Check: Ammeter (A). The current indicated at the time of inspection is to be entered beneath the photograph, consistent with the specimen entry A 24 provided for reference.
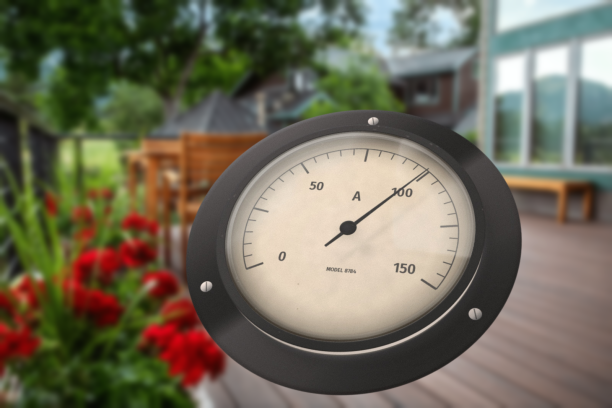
A 100
